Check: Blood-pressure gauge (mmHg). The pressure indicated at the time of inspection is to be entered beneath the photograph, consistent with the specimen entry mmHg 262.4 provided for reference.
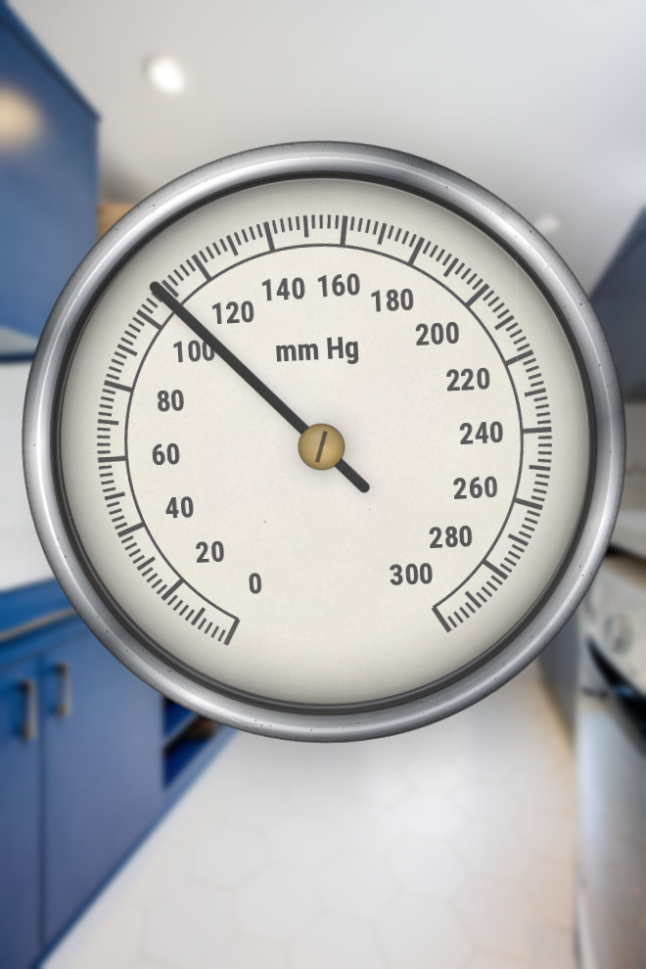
mmHg 108
